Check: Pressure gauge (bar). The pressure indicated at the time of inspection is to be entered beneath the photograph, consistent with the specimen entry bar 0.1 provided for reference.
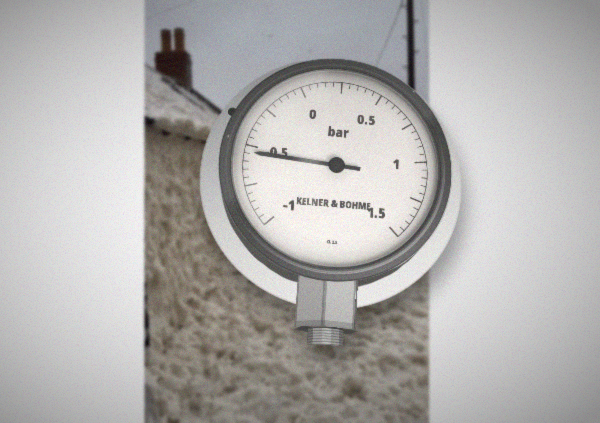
bar -0.55
